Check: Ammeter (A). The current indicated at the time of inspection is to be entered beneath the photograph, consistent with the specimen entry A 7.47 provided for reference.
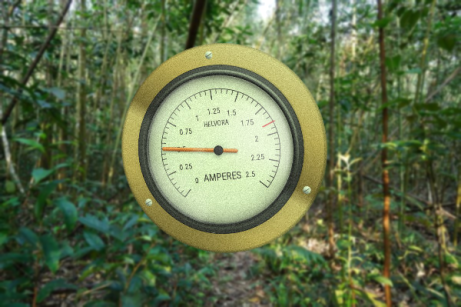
A 0.5
